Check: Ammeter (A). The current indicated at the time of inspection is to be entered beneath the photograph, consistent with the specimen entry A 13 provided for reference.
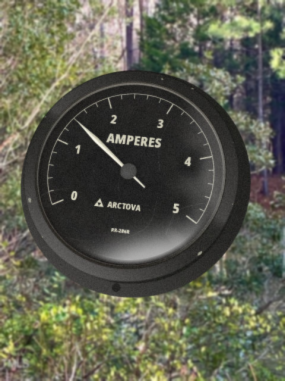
A 1.4
